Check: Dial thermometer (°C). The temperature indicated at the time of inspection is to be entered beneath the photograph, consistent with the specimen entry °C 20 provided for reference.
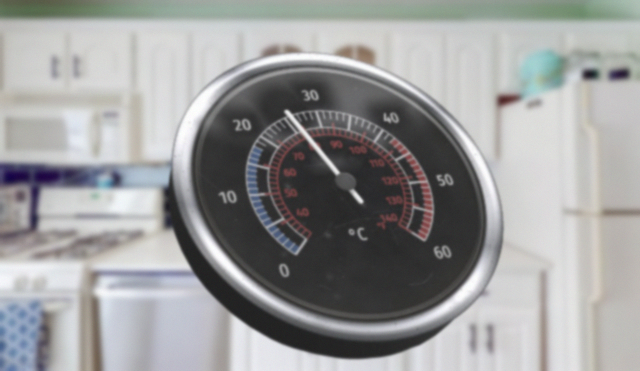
°C 25
